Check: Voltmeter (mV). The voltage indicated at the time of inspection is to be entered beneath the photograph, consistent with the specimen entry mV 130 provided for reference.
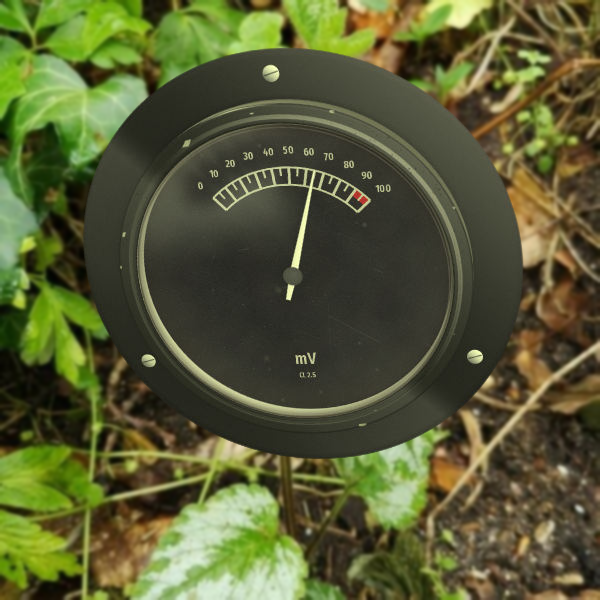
mV 65
